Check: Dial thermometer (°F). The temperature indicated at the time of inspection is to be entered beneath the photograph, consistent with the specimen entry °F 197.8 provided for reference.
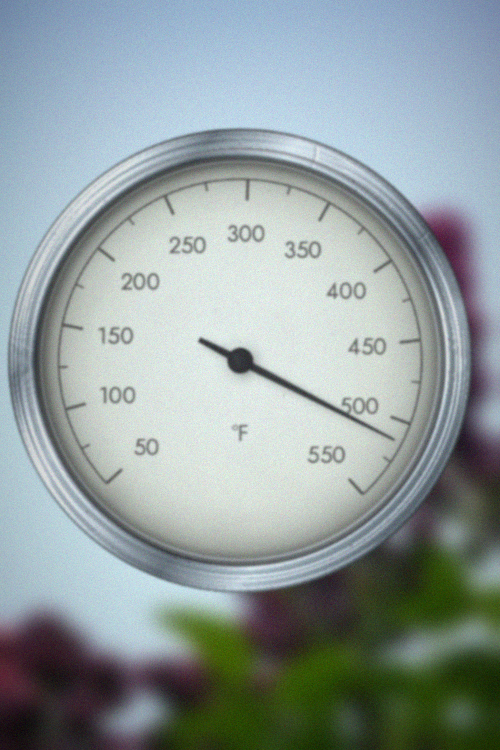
°F 512.5
